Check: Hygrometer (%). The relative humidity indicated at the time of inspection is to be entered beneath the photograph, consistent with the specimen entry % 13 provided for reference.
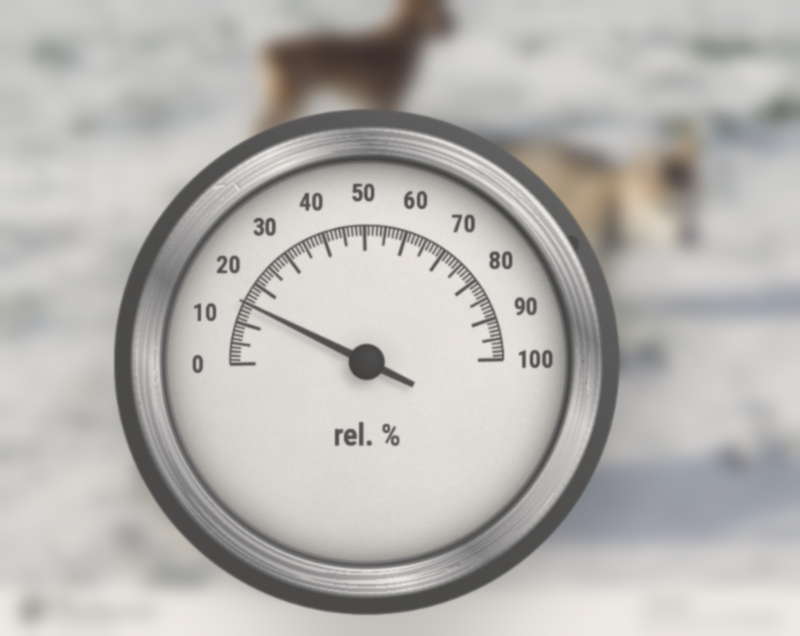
% 15
